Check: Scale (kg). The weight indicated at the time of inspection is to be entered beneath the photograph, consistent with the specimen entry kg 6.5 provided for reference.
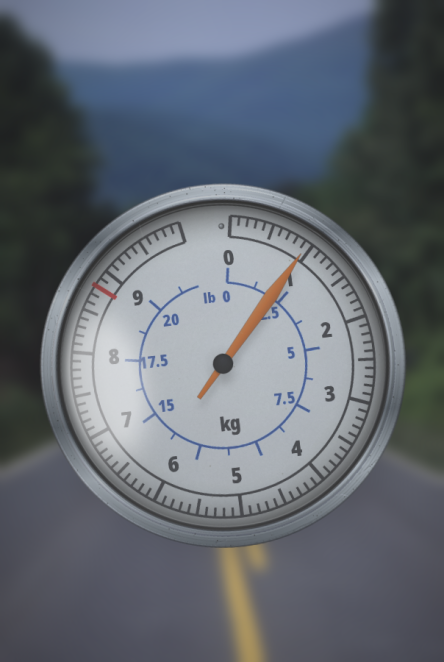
kg 0.95
